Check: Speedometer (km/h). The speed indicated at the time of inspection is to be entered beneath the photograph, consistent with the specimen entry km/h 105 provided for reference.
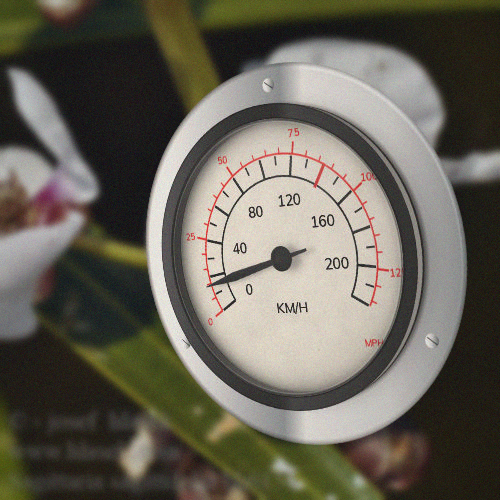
km/h 15
